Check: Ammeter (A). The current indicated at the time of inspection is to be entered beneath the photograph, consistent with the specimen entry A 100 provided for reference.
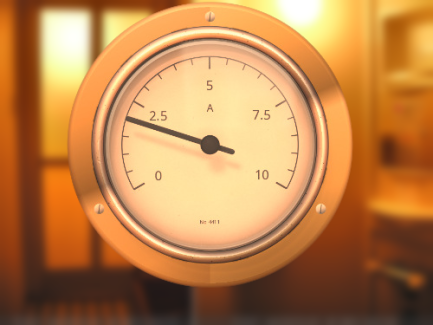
A 2
